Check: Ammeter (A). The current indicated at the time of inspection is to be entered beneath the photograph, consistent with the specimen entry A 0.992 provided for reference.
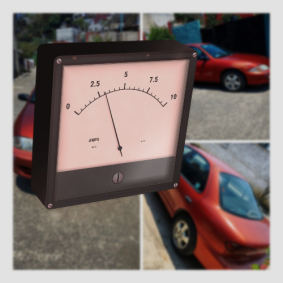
A 3
